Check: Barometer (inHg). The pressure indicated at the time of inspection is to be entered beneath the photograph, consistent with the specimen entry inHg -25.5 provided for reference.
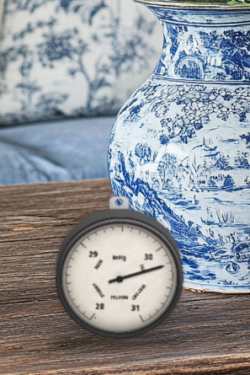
inHg 30.2
